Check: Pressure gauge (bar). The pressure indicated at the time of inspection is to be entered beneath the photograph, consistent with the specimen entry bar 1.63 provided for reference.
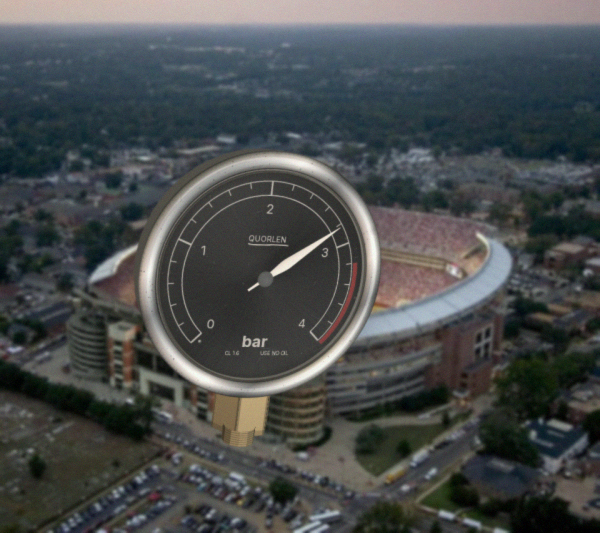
bar 2.8
